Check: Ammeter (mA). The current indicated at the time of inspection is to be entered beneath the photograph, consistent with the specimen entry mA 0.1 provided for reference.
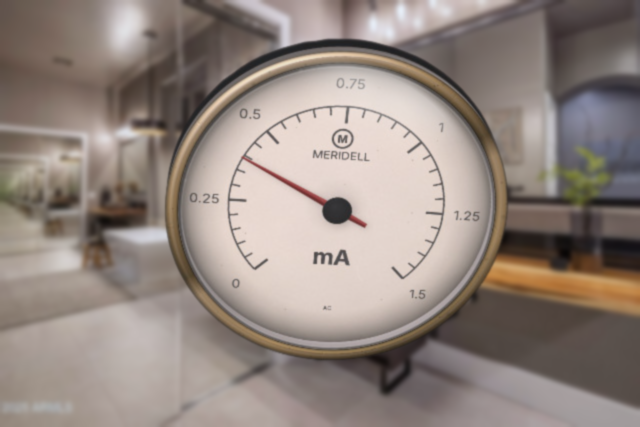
mA 0.4
